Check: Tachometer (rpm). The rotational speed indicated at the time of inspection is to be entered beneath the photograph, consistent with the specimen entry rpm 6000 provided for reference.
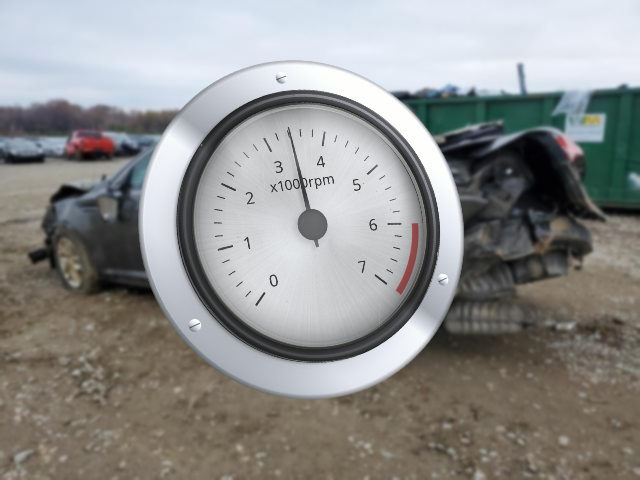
rpm 3400
